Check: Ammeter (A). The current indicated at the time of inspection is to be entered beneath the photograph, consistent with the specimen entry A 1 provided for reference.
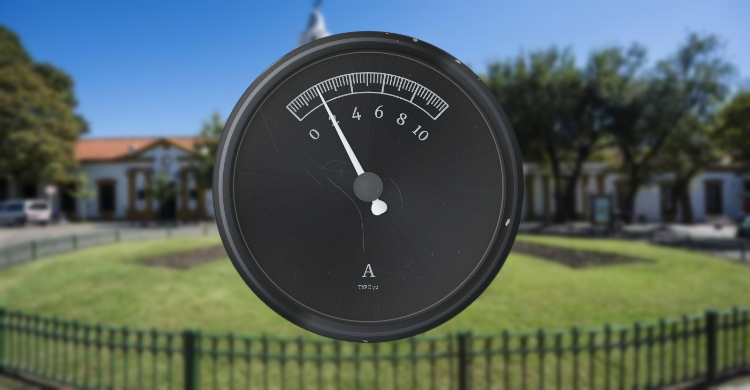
A 2
